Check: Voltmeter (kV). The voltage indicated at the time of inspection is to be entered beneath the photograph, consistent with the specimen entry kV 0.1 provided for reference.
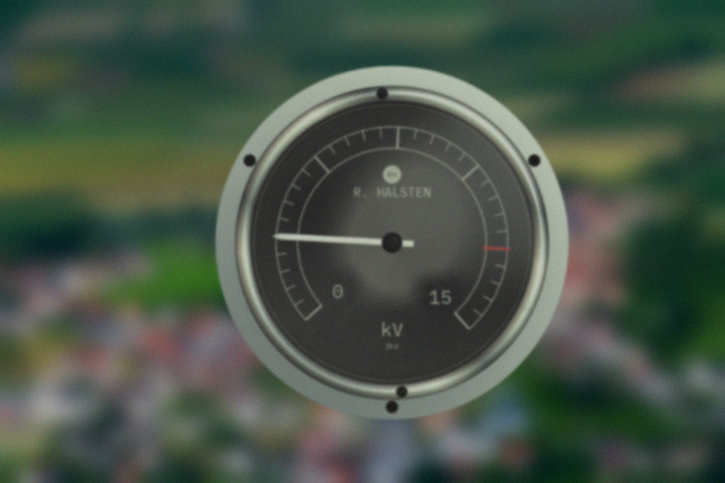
kV 2.5
